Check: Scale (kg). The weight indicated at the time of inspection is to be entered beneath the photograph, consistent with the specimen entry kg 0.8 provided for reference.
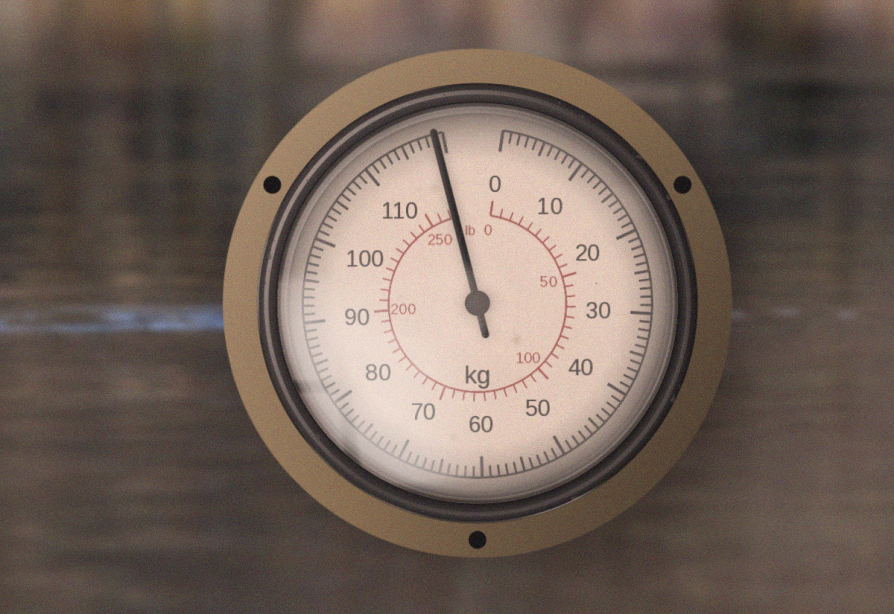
kg 119
